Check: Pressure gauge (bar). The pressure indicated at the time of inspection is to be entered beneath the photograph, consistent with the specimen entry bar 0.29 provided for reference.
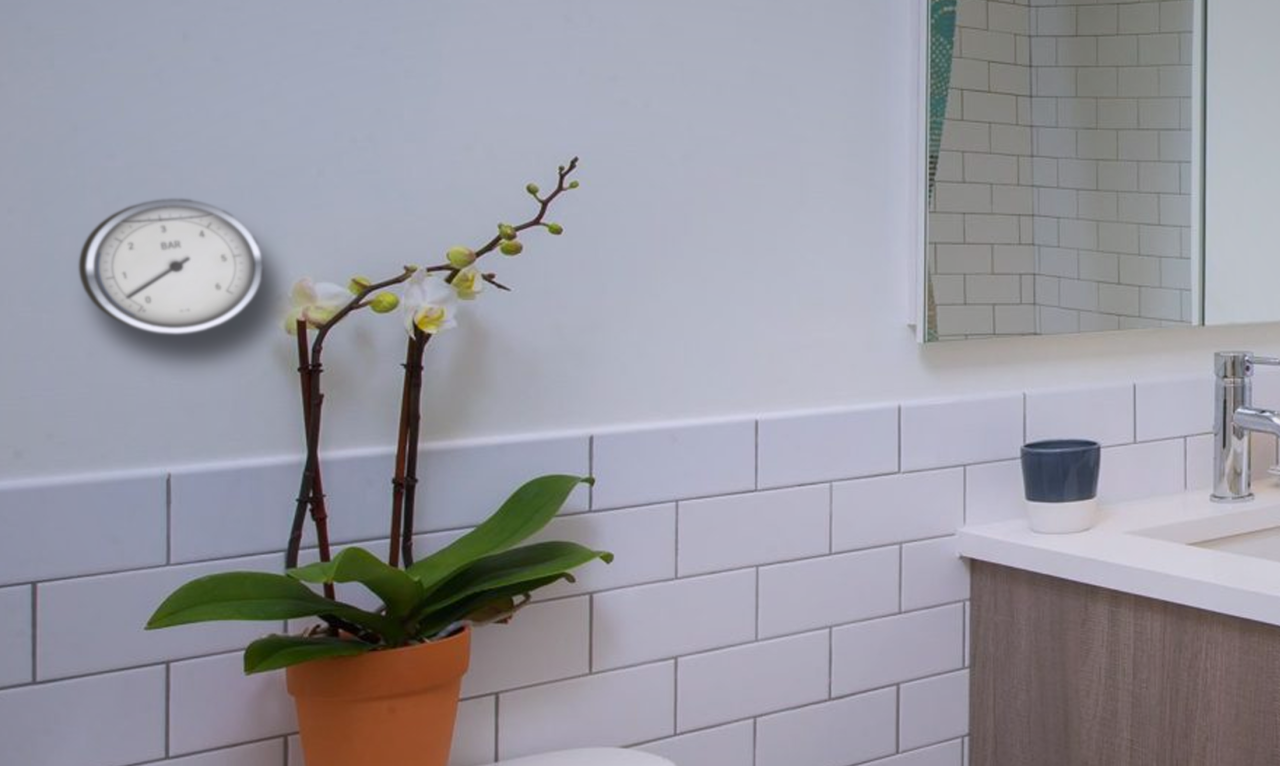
bar 0.4
